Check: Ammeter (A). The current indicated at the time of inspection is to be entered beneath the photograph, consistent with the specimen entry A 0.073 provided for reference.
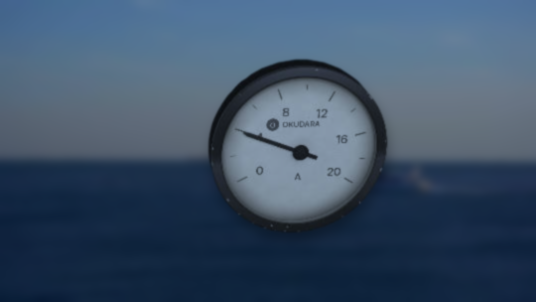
A 4
